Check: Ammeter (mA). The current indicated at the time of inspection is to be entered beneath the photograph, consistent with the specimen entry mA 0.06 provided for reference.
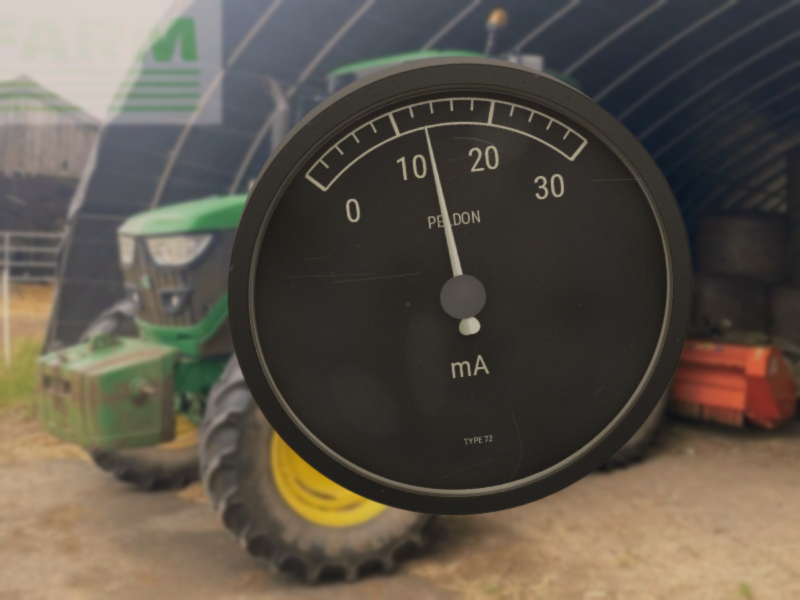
mA 13
